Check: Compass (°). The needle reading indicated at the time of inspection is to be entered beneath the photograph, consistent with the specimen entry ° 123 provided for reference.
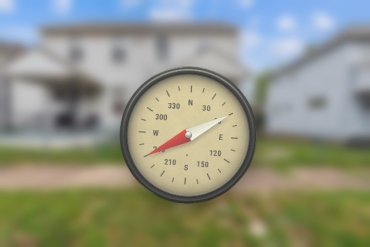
° 240
